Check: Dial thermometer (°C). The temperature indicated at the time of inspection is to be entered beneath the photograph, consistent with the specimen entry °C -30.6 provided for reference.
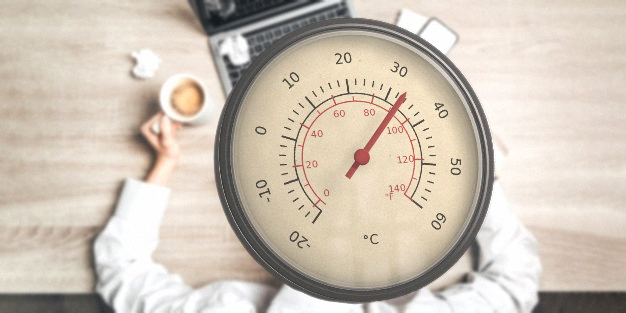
°C 33
